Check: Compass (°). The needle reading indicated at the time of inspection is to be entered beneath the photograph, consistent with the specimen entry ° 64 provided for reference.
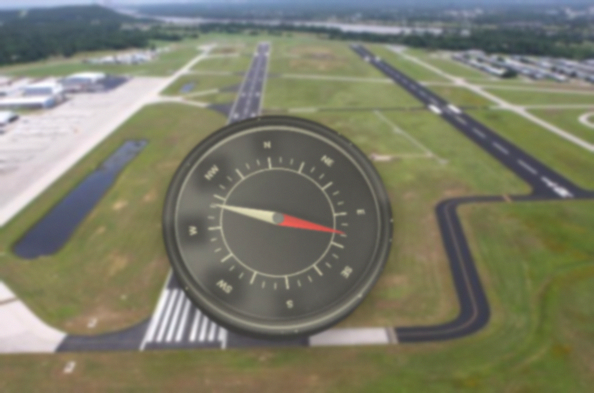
° 110
